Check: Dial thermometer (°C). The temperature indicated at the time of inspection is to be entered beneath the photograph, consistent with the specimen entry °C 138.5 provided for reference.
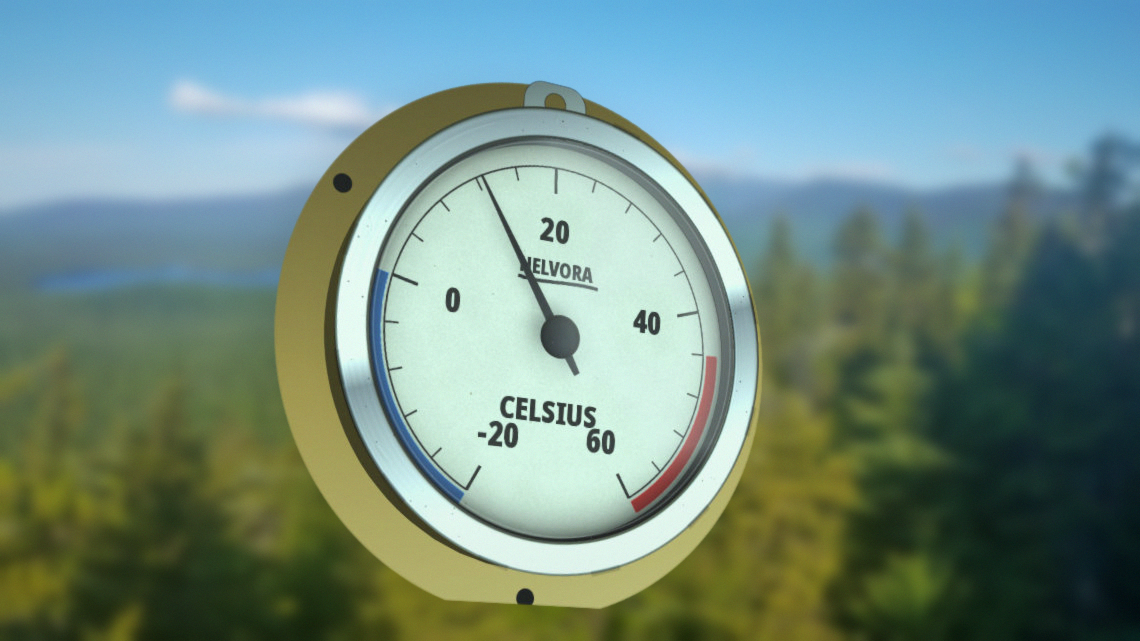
°C 12
